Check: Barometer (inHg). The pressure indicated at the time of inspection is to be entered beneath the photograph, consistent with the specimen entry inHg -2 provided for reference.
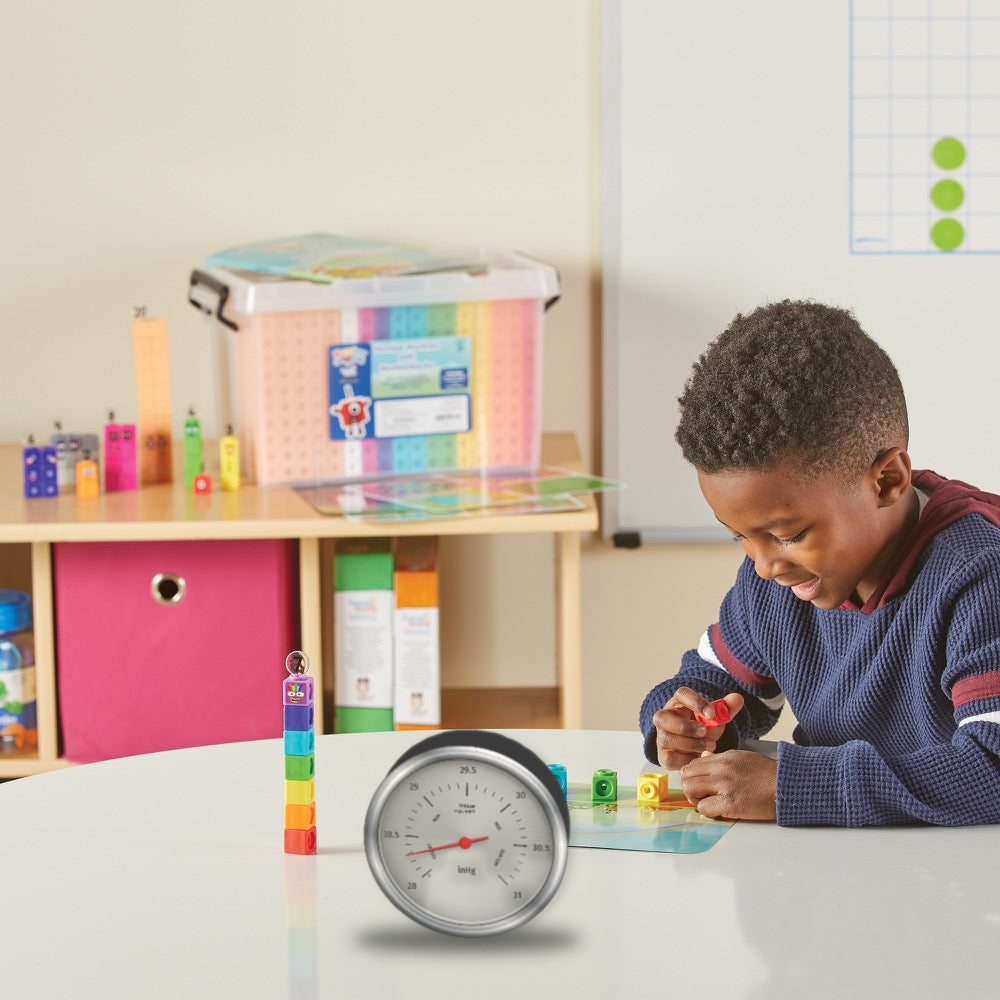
inHg 28.3
